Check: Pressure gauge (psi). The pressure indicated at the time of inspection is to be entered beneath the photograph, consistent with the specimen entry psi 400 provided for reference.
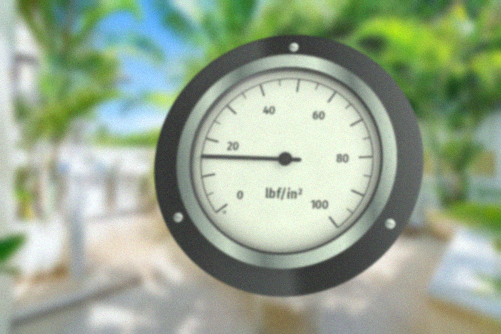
psi 15
